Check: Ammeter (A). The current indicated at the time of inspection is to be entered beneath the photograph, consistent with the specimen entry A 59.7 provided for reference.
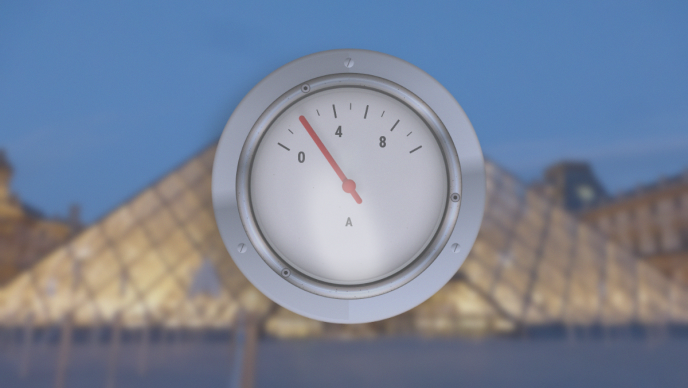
A 2
